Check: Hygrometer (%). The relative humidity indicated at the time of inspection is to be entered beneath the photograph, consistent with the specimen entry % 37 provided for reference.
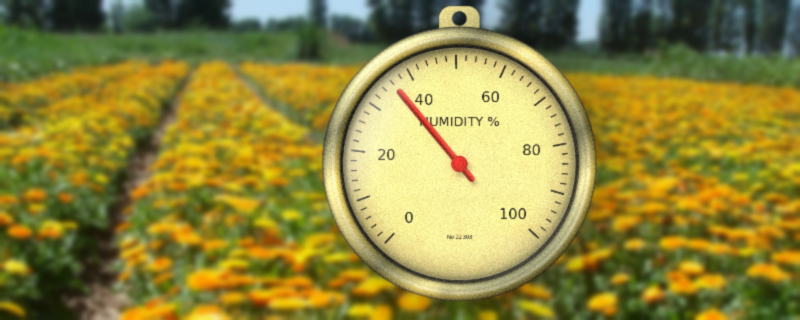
% 36
